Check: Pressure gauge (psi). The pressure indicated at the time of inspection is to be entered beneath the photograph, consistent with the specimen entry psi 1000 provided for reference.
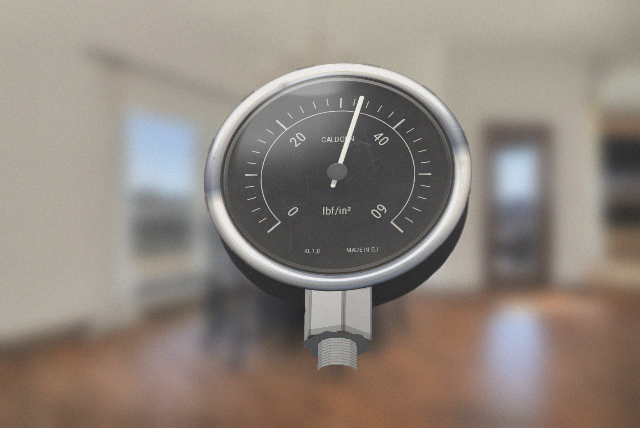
psi 33
